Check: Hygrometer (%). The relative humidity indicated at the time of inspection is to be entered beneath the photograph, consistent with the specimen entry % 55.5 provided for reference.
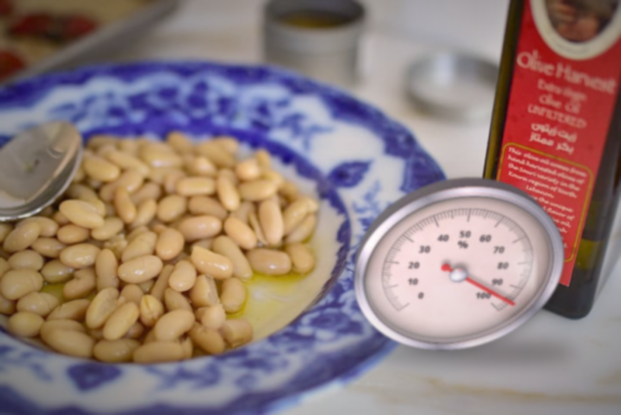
% 95
